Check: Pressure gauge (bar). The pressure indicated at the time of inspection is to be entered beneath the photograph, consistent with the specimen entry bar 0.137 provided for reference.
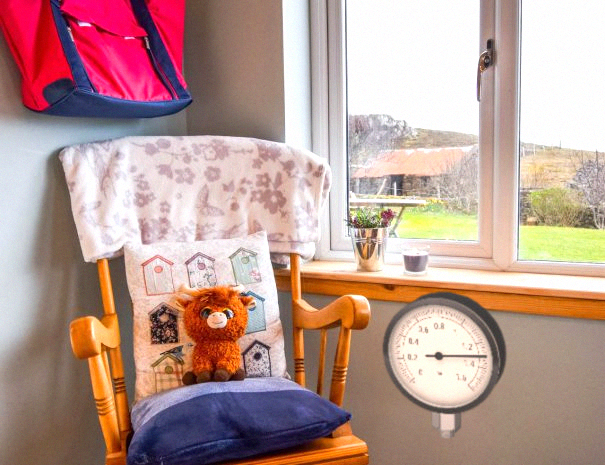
bar 1.3
